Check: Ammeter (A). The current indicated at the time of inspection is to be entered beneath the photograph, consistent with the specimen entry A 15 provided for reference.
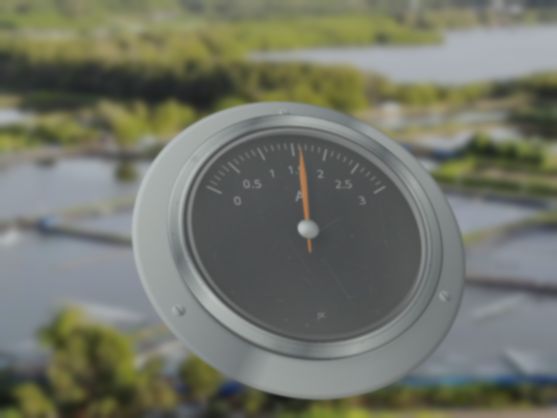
A 1.6
